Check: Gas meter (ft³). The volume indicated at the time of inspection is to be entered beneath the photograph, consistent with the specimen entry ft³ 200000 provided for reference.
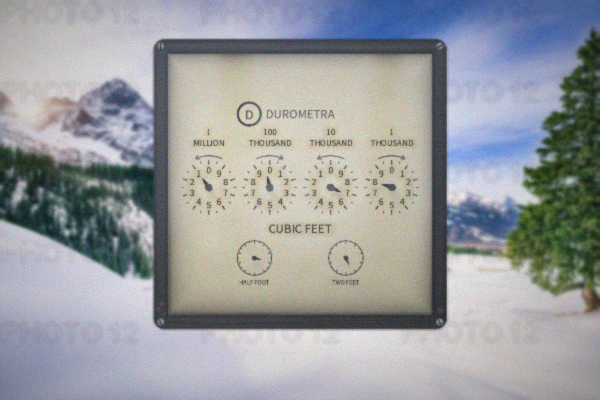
ft³ 96800
